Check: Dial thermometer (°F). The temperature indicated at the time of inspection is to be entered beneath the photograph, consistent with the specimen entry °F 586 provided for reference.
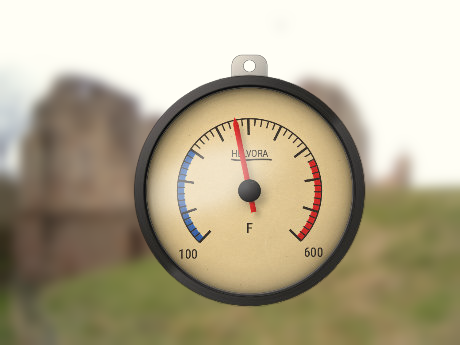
°F 330
